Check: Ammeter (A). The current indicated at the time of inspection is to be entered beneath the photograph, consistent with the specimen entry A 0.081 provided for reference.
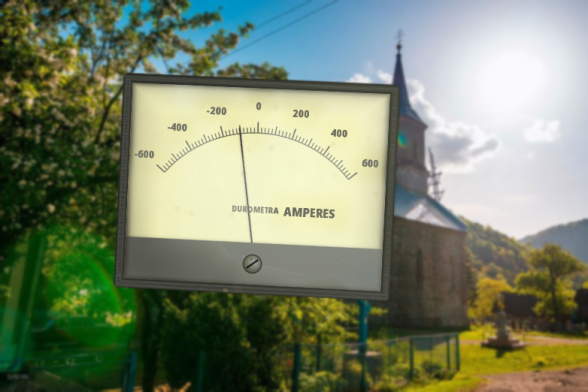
A -100
